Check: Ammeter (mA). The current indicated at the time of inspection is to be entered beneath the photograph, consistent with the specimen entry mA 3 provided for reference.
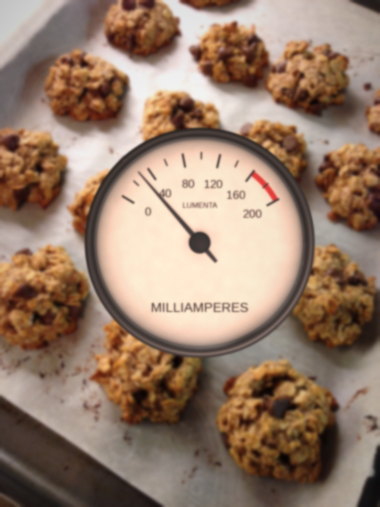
mA 30
